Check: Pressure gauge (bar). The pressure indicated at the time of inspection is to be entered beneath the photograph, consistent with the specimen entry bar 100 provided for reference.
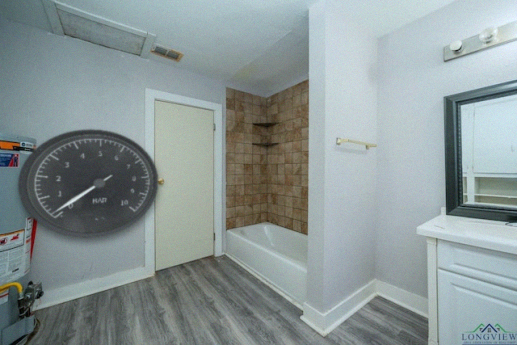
bar 0.2
